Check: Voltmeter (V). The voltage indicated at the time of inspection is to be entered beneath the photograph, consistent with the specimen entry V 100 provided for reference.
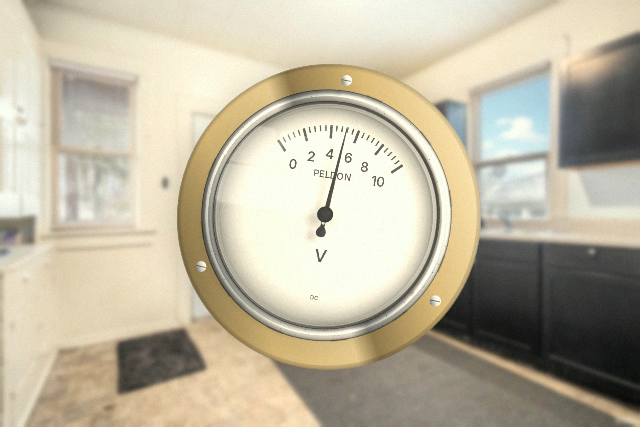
V 5.2
